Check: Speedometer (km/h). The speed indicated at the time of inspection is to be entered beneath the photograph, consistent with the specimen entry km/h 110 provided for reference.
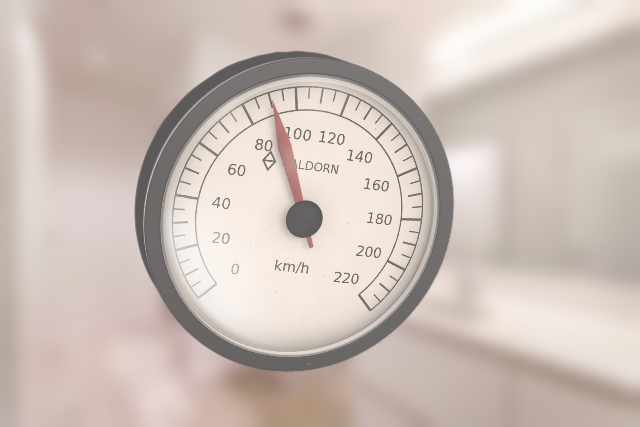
km/h 90
